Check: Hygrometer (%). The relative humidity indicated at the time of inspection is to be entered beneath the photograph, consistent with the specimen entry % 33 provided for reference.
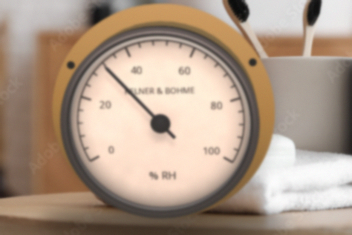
% 32
